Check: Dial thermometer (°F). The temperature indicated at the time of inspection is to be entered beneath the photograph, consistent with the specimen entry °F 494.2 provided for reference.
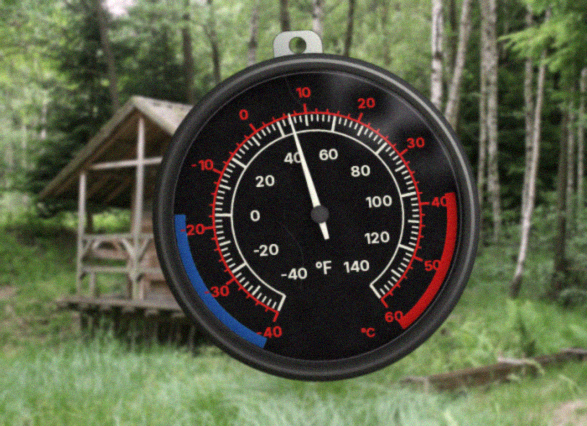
°F 44
